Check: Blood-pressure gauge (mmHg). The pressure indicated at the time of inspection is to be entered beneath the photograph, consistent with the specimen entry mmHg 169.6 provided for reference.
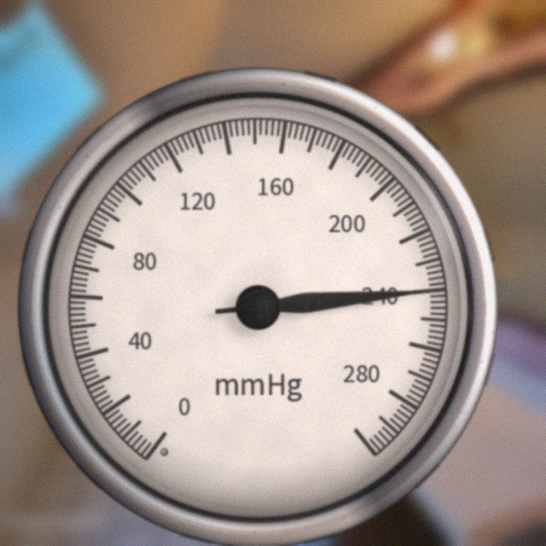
mmHg 240
